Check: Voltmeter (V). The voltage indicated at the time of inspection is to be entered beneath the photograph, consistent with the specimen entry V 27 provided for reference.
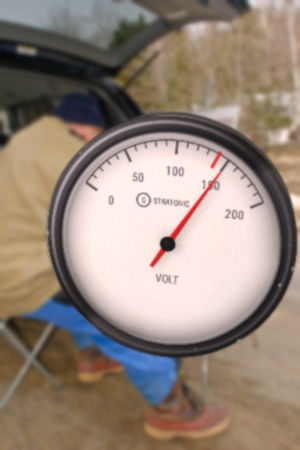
V 150
